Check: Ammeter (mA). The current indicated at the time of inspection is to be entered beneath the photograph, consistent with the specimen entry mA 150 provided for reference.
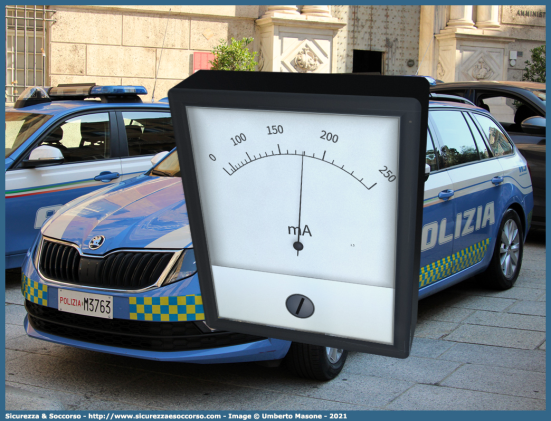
mA 180
